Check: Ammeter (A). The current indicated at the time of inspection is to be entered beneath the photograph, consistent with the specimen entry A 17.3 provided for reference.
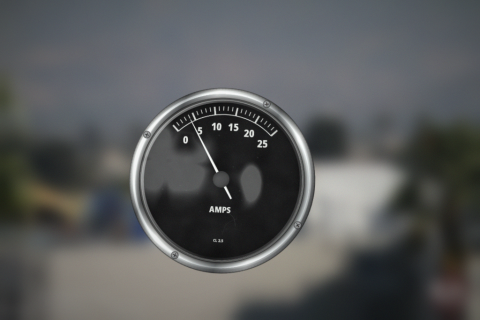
A 4
